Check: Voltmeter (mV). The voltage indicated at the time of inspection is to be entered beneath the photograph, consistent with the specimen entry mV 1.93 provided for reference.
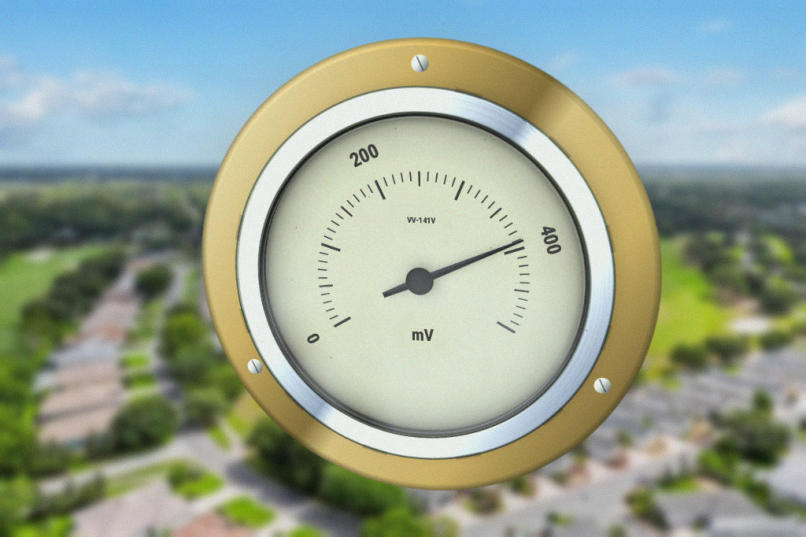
mV 390
